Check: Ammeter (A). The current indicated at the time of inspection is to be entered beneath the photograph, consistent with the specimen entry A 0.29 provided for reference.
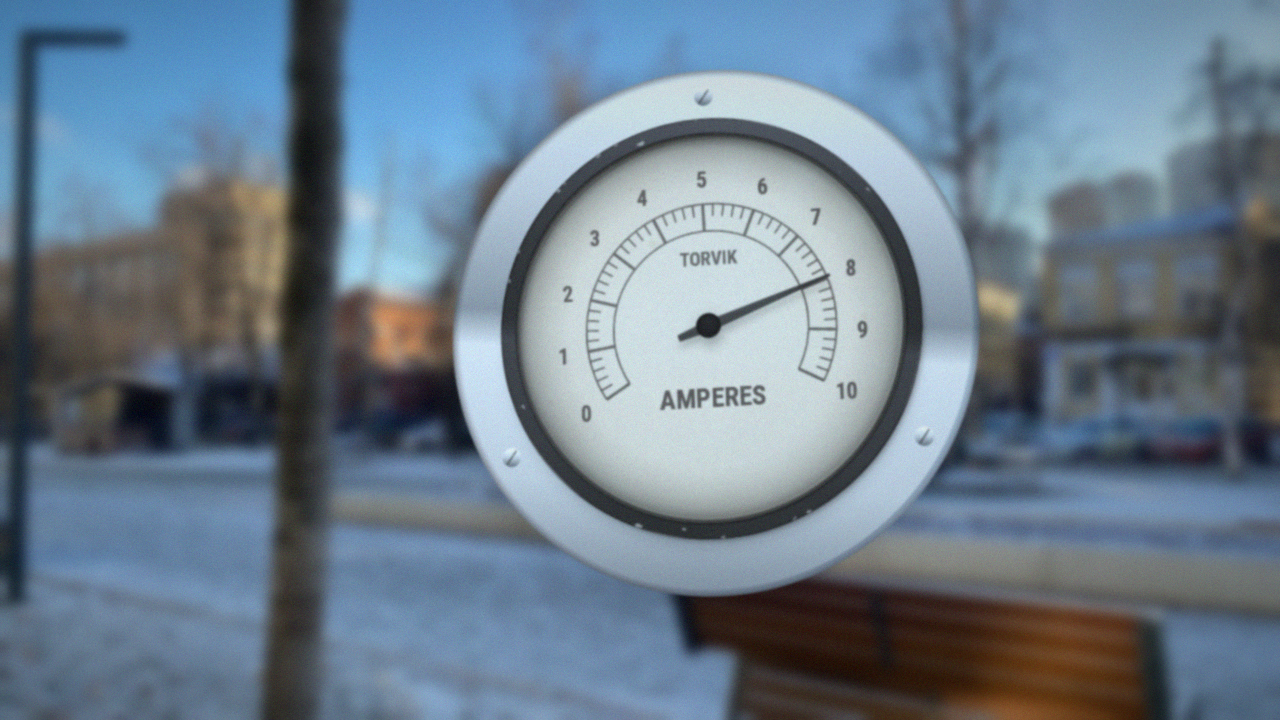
A 8
